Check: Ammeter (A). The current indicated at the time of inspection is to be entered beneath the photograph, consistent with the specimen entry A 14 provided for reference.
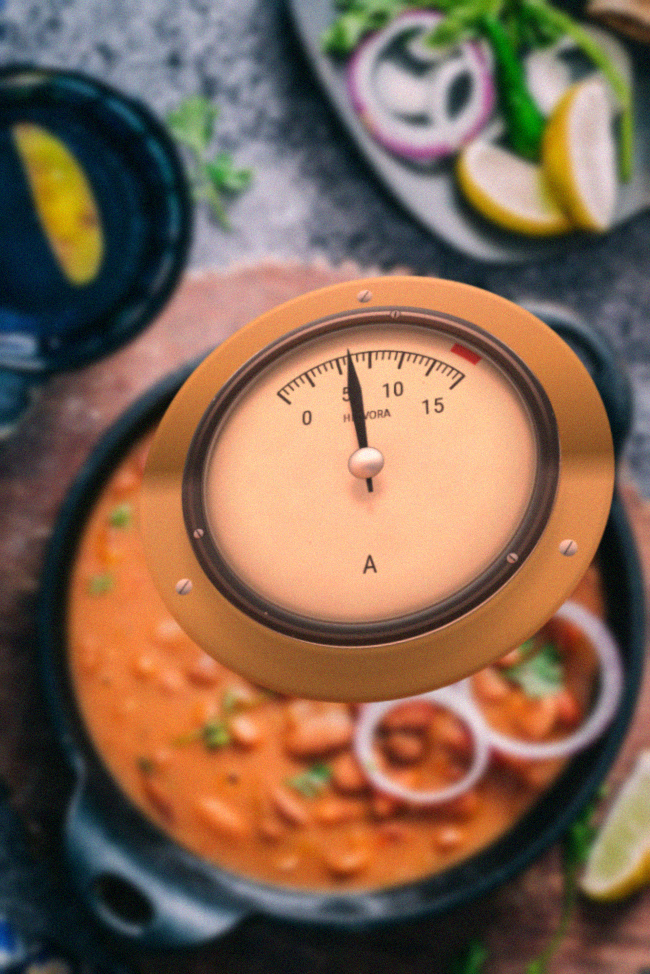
A 6
